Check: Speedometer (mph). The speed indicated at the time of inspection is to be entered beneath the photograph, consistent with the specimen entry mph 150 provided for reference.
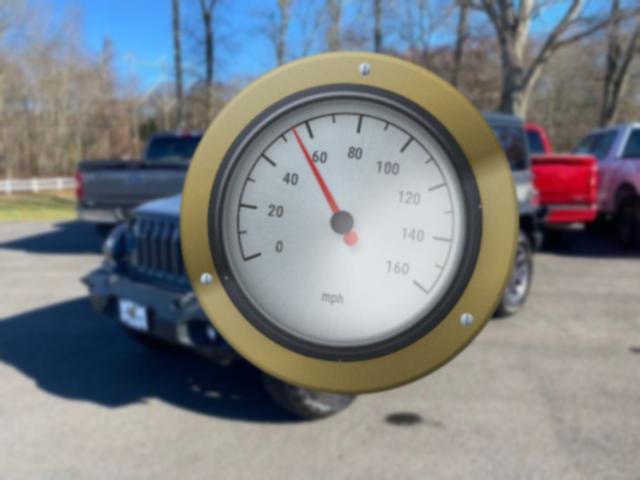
mph 55
